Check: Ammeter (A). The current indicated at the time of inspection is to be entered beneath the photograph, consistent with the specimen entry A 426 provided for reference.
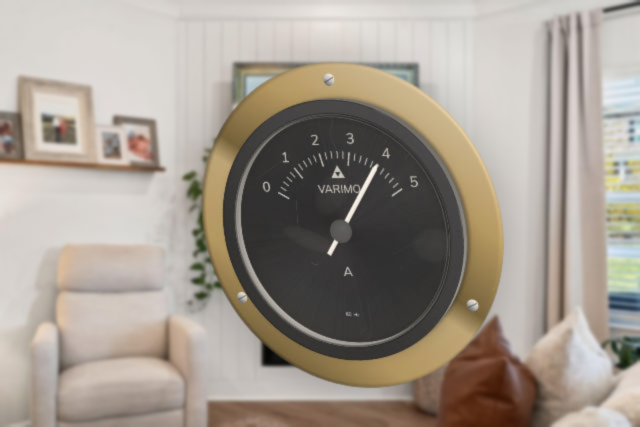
A 4
